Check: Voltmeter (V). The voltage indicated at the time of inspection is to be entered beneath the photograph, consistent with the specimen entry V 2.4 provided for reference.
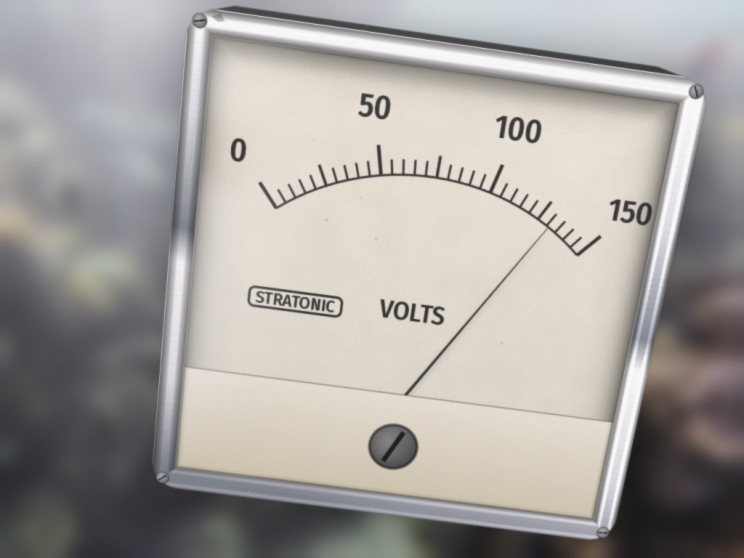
V 130
